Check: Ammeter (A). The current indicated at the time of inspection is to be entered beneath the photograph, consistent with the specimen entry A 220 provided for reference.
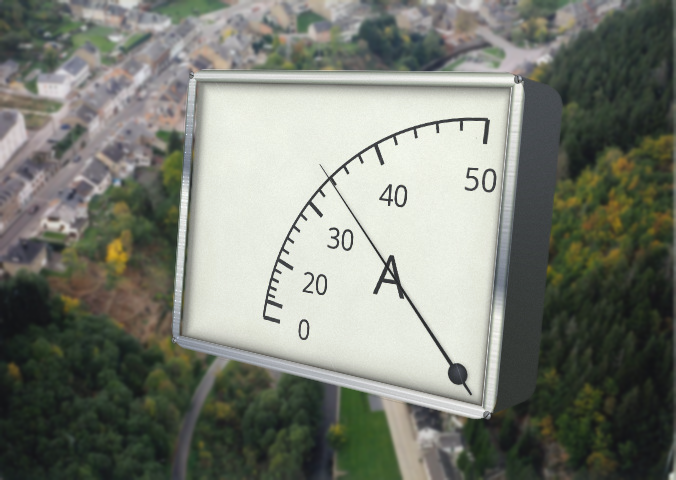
A 34
